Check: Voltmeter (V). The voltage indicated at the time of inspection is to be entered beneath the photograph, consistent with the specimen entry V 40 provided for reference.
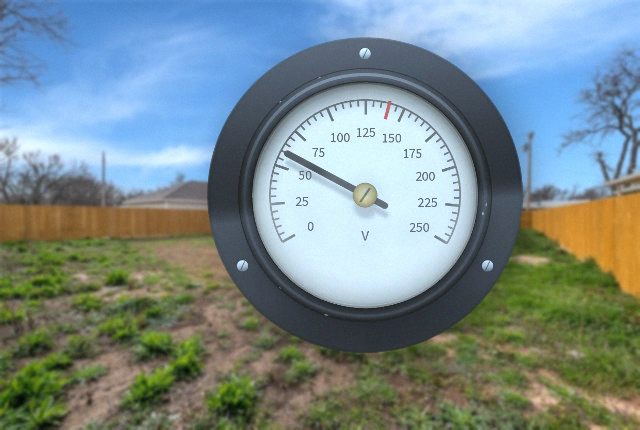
V 60
